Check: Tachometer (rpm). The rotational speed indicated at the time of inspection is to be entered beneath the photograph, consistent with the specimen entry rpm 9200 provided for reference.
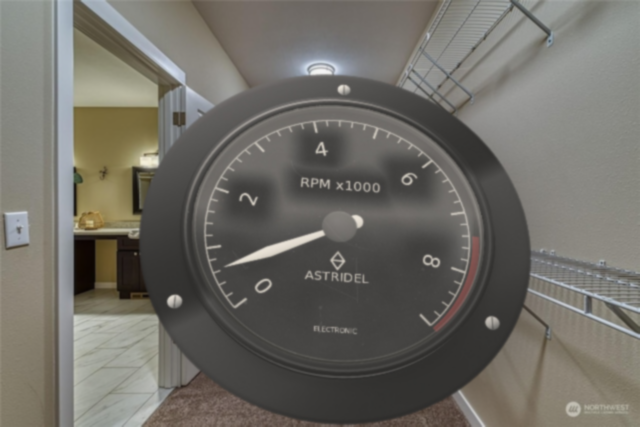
rpm 600
